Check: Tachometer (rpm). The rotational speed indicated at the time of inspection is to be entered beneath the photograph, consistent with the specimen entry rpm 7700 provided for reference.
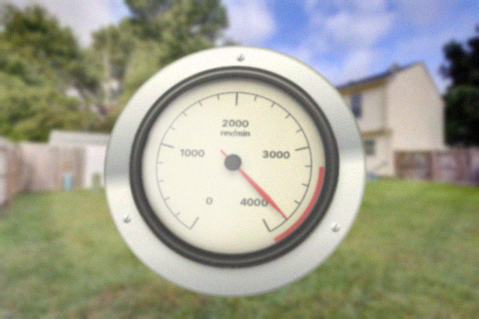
rpm 3800
